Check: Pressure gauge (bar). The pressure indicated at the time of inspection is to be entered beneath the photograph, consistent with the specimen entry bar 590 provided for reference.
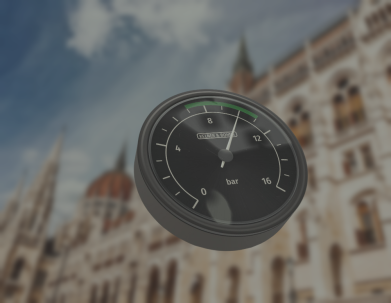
bar 10
